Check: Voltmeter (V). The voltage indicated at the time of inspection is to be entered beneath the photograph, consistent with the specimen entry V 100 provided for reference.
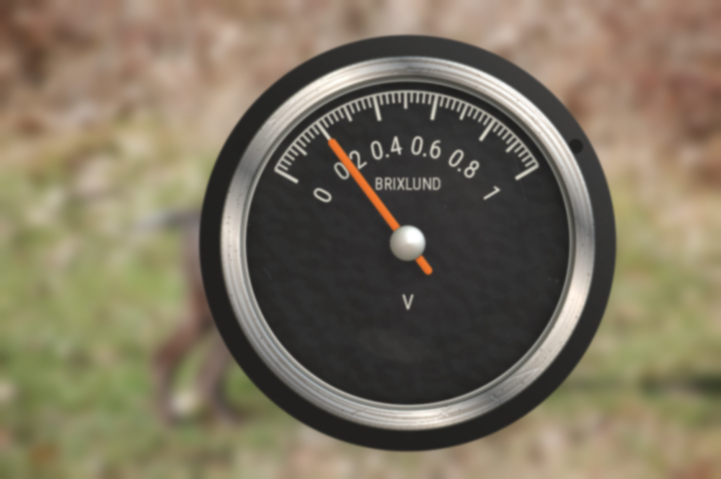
V 0.2
